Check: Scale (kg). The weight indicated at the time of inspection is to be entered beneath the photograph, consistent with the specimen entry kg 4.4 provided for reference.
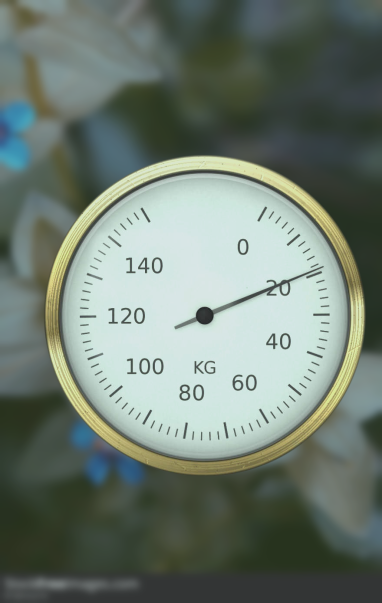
kg 19
